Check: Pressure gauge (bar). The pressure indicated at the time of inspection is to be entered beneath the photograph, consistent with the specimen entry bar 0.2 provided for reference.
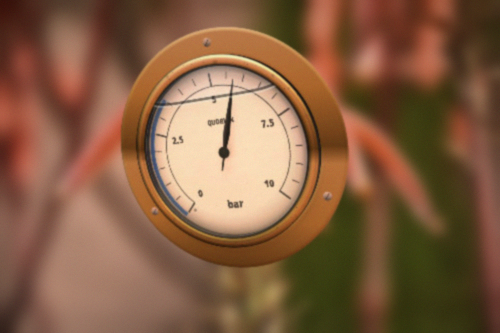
bar 5.75
